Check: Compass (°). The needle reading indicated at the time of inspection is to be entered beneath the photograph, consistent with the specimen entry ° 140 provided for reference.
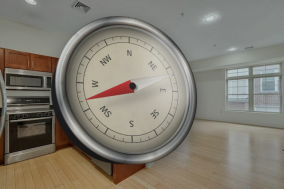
° 250
